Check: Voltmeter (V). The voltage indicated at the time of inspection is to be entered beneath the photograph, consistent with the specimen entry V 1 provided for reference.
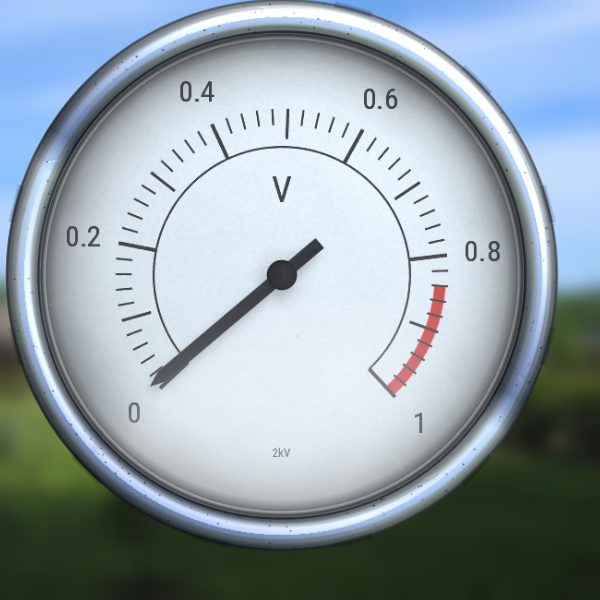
V 0.01
